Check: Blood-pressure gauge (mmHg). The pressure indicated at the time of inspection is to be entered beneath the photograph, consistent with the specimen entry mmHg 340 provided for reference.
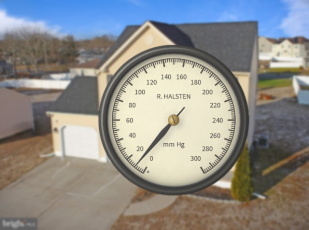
mmHg 10
